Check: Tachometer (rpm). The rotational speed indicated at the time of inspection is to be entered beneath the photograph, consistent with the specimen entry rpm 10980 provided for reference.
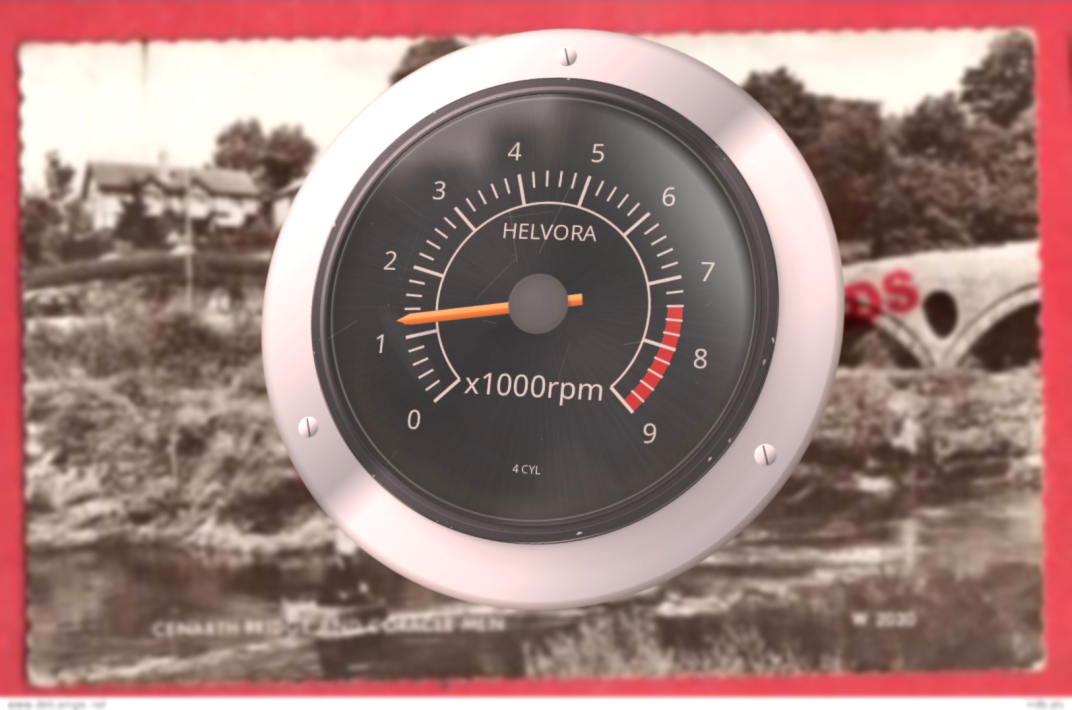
rpm 1200
